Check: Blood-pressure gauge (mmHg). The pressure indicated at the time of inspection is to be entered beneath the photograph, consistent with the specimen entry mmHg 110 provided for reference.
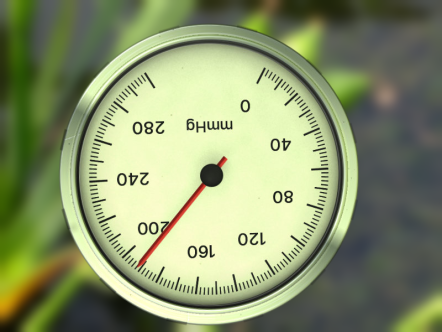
mmHg 192
